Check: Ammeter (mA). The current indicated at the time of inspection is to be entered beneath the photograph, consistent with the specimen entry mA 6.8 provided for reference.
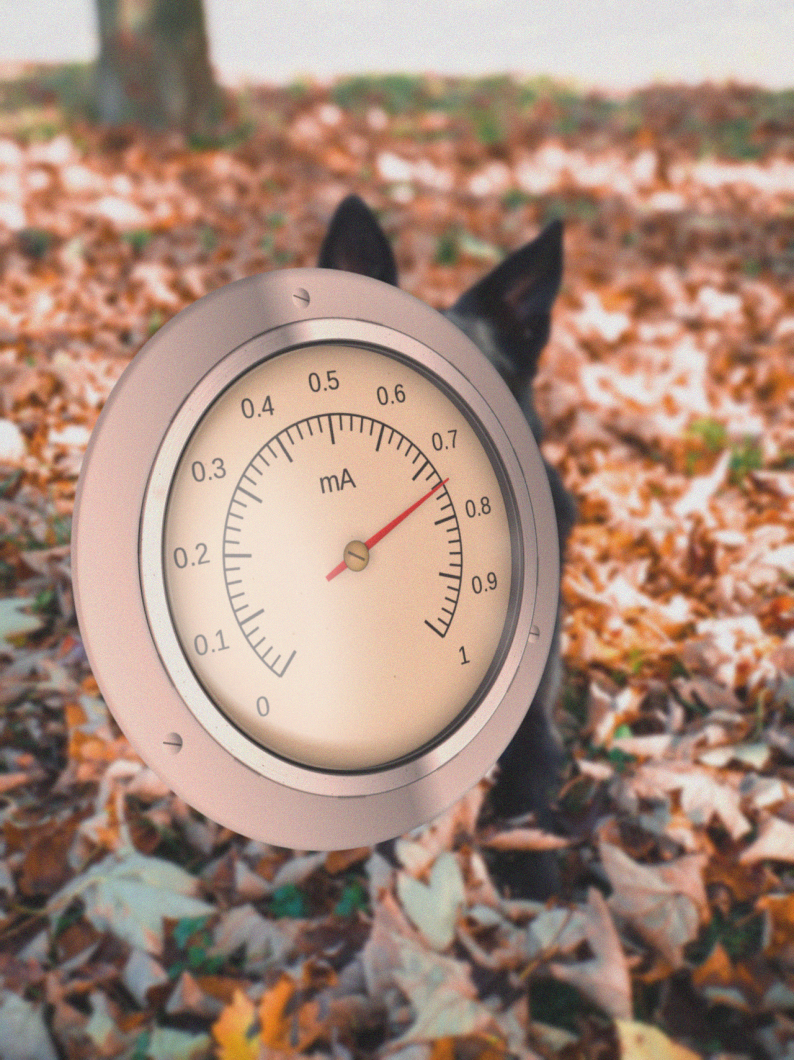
mA 0.74
